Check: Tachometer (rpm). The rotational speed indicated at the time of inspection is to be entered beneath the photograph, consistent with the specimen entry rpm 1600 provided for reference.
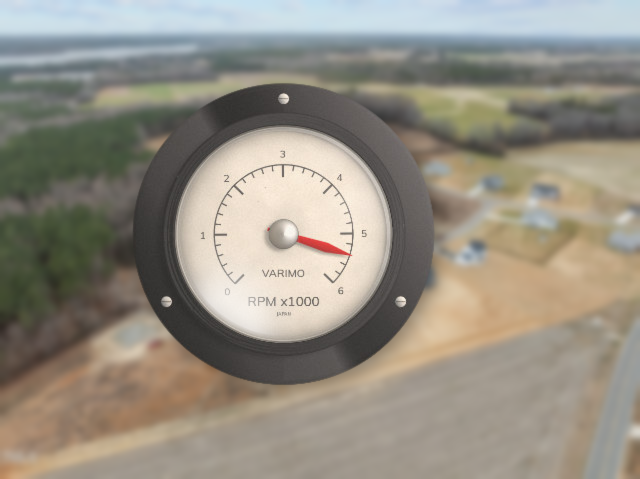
rpm 5400
